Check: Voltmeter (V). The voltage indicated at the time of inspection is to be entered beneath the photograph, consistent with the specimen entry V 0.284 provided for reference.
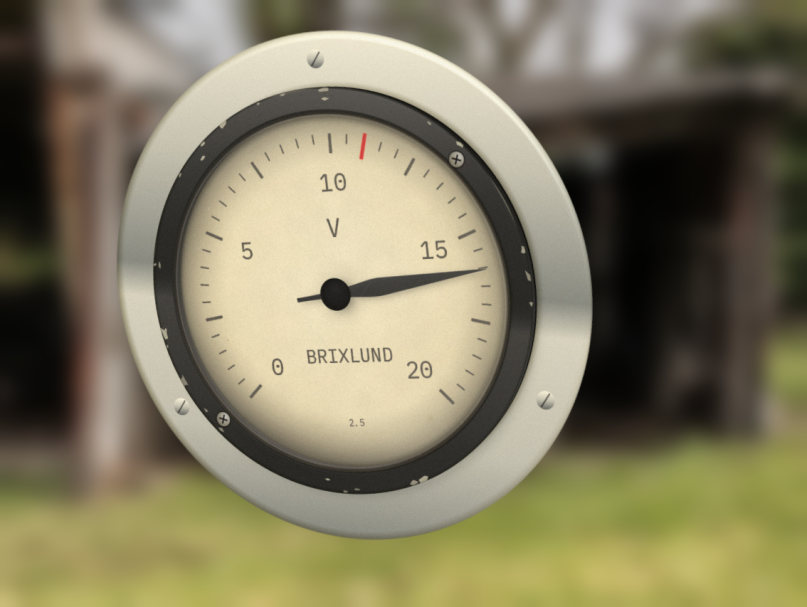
V 16
